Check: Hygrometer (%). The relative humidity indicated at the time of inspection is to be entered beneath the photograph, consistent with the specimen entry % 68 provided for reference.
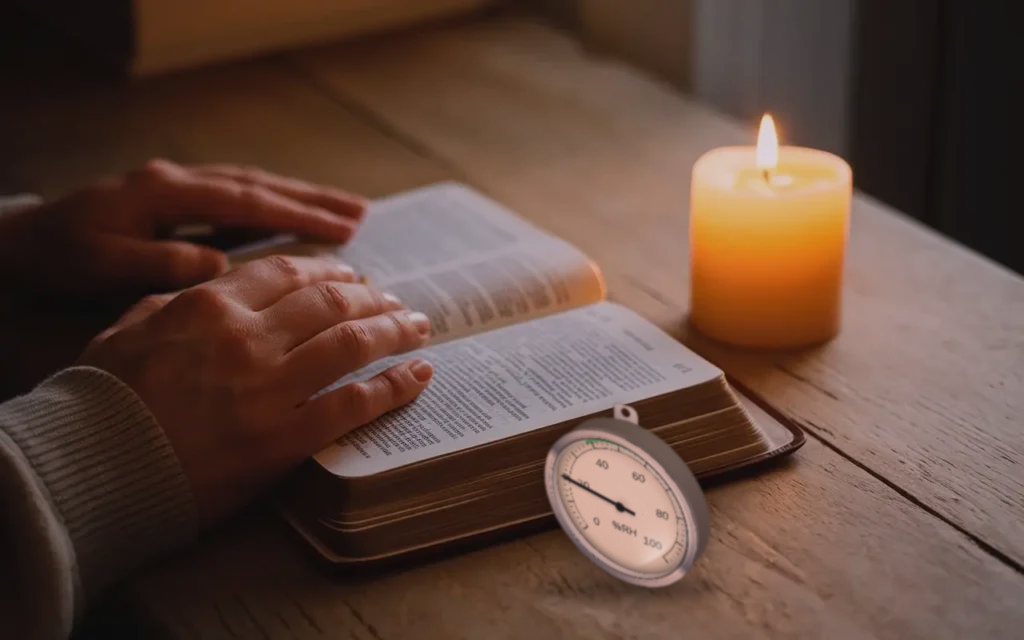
% 20
